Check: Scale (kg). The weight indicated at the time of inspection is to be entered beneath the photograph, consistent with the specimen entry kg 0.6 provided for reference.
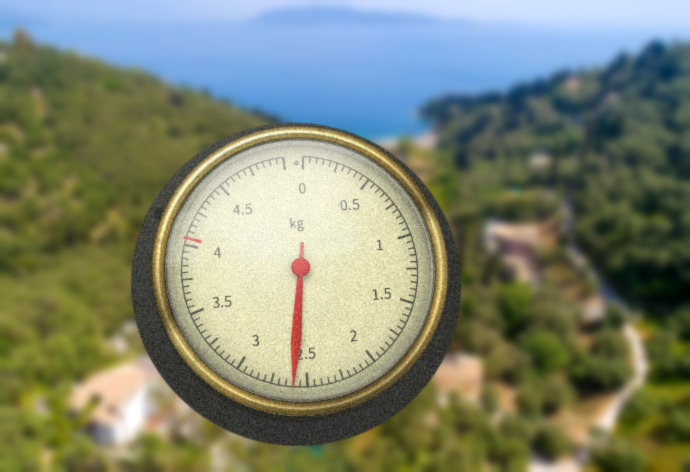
kg 2.6
